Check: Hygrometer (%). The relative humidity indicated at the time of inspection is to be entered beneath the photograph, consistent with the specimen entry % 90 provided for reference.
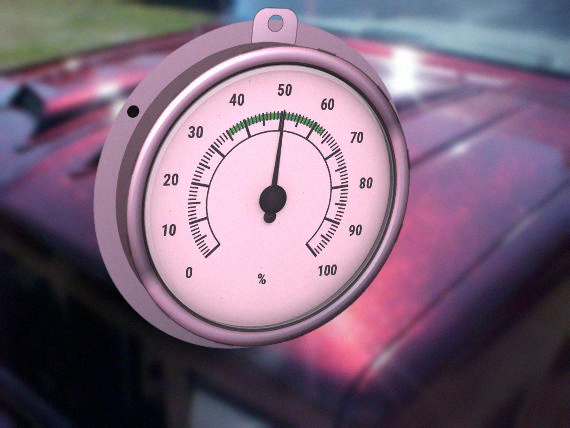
% 50
